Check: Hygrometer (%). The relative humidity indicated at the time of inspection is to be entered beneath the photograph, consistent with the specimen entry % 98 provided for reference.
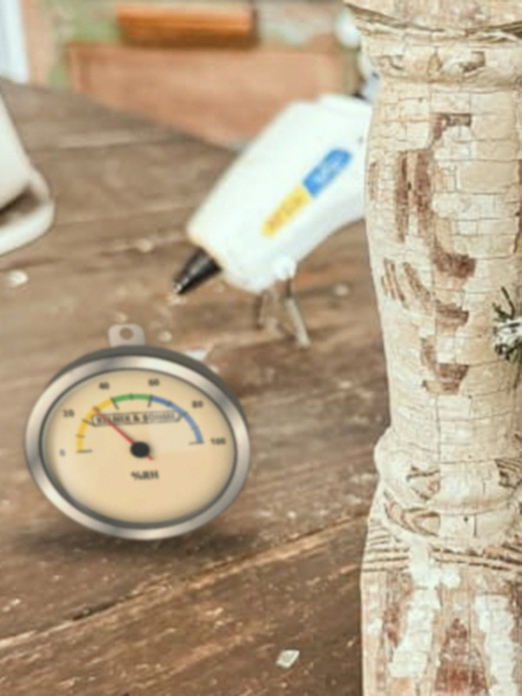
% 30
